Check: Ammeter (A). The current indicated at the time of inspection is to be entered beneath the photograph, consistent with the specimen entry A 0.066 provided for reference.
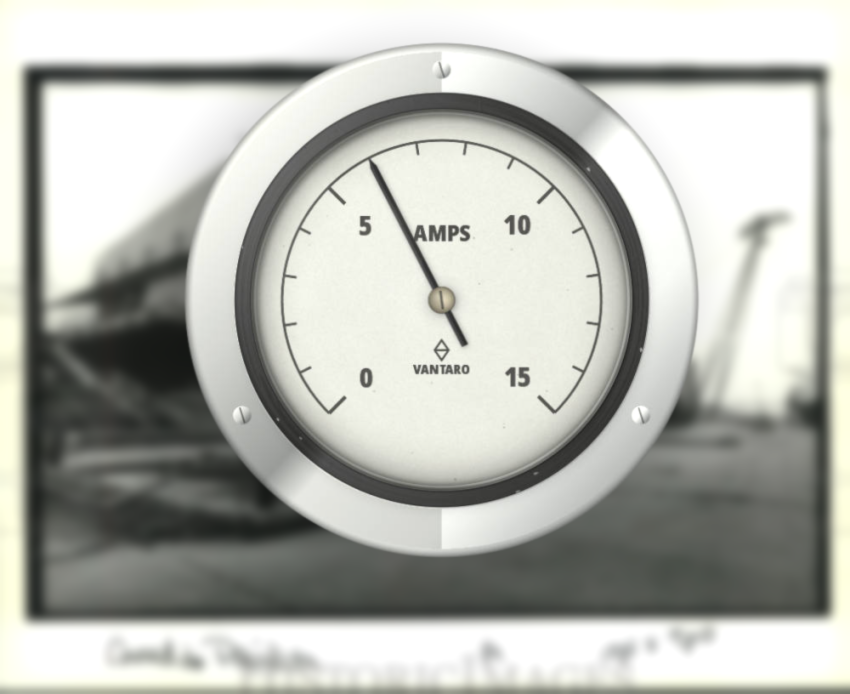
A 6
